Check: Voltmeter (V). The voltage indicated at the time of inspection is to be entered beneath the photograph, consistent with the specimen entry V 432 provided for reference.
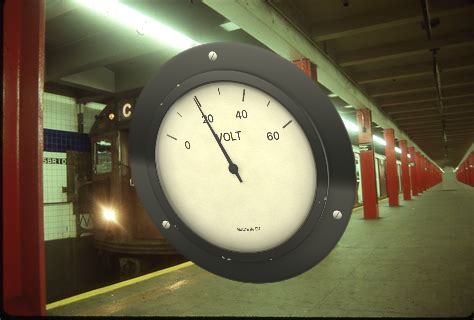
V 20
